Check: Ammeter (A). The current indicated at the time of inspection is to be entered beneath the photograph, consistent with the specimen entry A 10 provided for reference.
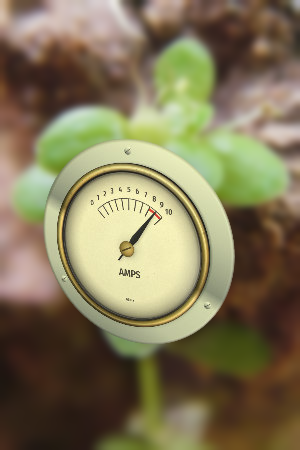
A 9
